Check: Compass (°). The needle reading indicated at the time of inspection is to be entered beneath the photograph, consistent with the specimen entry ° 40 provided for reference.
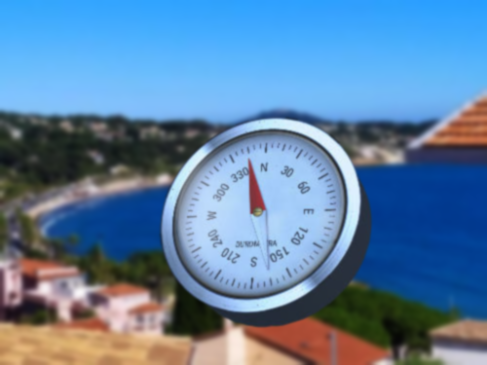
° 345
